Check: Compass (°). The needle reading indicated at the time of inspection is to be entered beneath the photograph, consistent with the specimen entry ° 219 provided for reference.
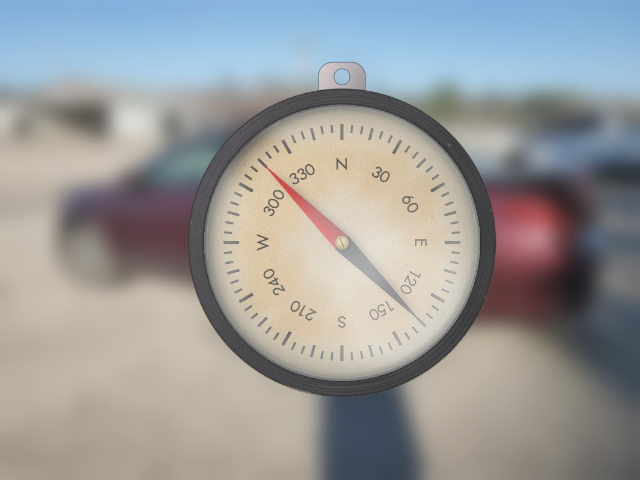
° 315
